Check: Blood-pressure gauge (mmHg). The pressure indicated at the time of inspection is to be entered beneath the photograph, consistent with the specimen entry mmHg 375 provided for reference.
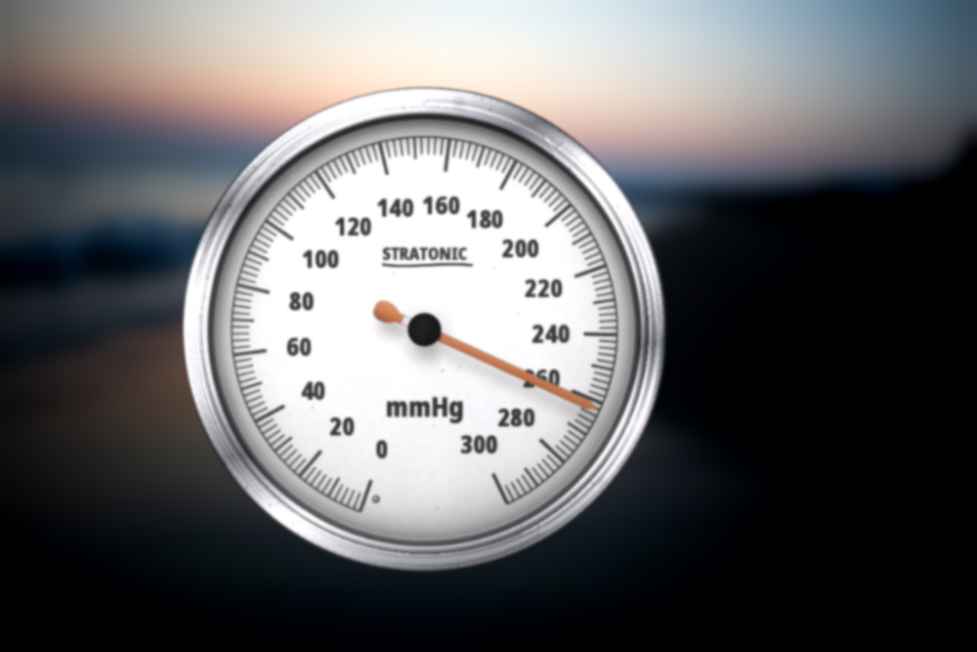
mmHg 262
